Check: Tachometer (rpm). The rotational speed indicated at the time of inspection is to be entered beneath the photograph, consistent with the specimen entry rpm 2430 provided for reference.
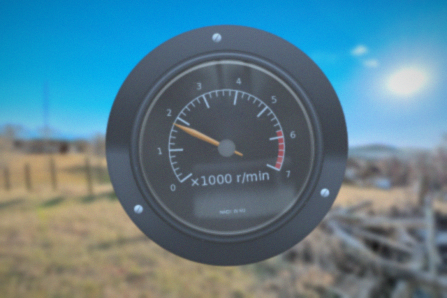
rpm 1800
